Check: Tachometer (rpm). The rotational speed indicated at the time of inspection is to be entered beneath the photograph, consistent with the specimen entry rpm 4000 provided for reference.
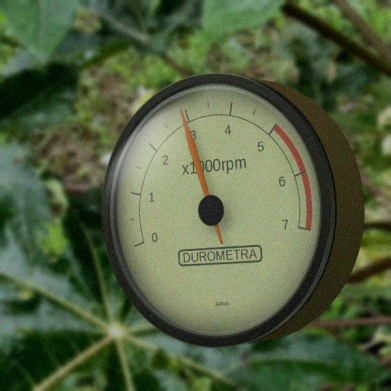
rpm 3000
